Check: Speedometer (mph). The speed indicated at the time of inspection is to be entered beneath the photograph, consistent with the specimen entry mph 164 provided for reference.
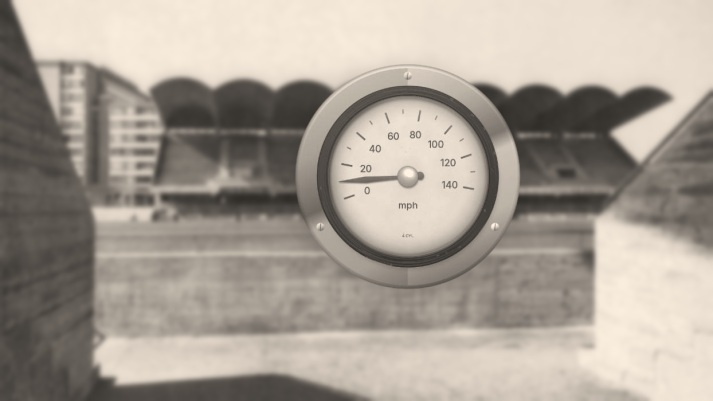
mph 10
